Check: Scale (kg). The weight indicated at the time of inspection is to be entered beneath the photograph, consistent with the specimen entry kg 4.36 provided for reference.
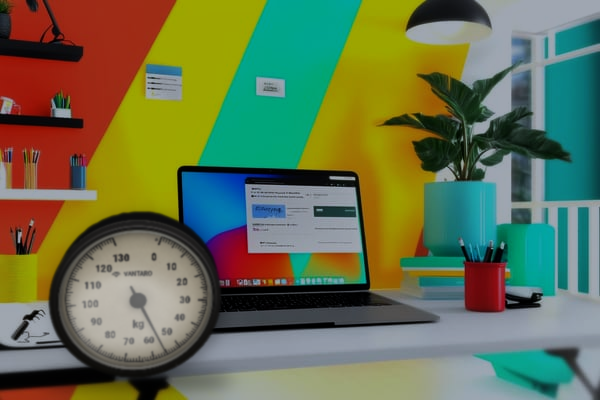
kg 55
